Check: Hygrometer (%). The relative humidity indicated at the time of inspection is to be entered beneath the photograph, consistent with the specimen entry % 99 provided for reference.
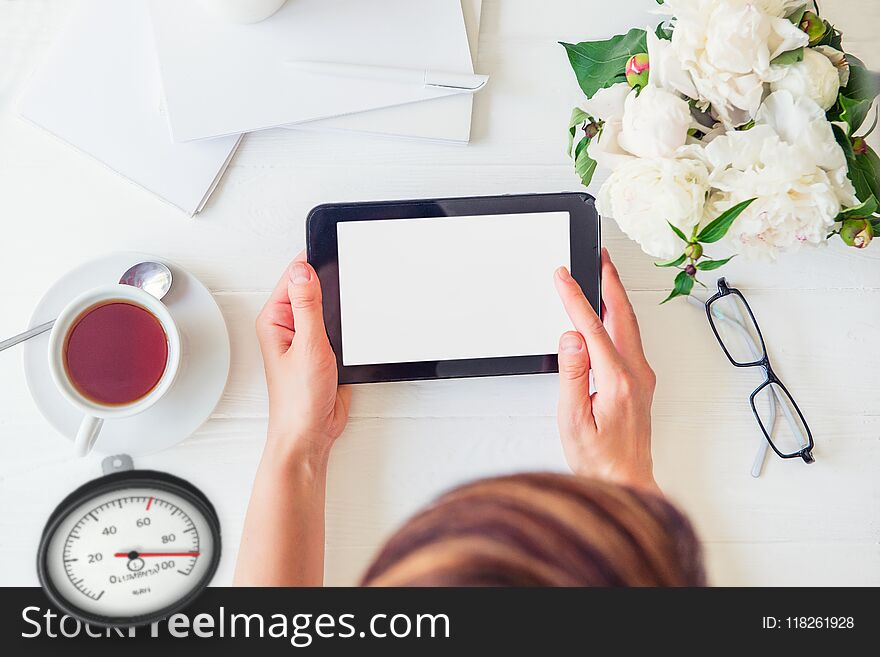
% 90
